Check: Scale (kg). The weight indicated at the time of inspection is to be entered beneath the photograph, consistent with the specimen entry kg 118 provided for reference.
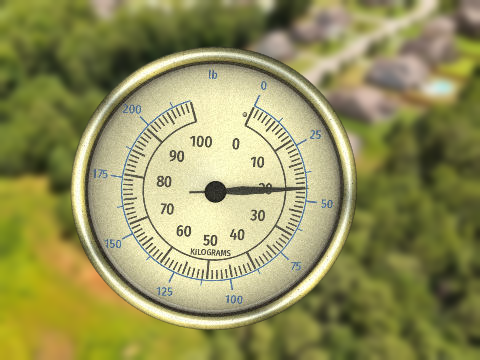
kg 20
